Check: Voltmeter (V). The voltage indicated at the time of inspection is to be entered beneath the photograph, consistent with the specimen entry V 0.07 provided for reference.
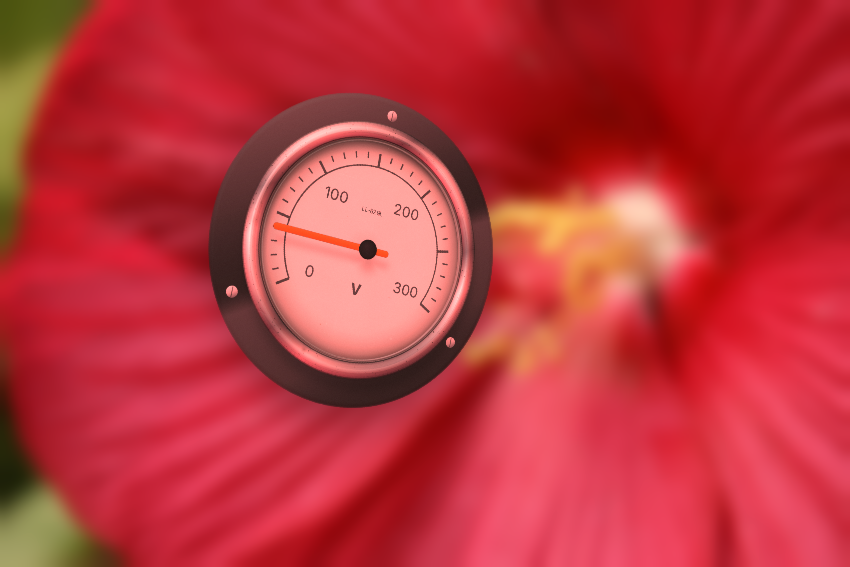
V 40
